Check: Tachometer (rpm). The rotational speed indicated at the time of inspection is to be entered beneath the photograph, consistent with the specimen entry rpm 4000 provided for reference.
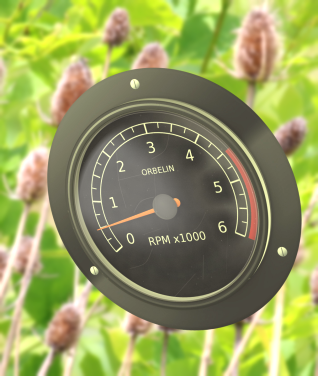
rpm 500
